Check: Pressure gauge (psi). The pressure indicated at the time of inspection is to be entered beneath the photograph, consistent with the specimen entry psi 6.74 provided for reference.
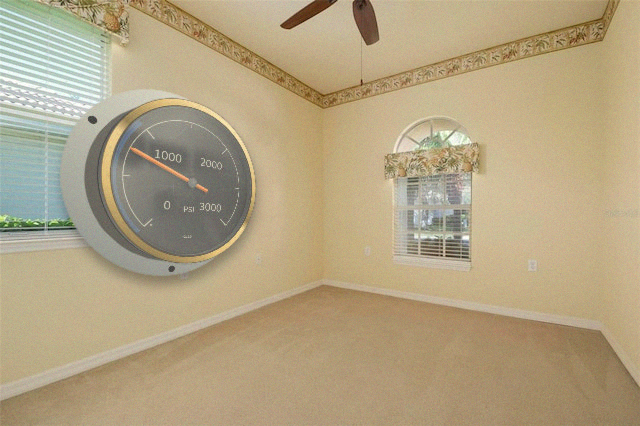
psi 750
